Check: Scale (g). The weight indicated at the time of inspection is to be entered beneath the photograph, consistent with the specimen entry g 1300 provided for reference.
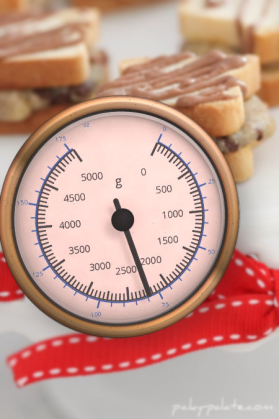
g 2250
